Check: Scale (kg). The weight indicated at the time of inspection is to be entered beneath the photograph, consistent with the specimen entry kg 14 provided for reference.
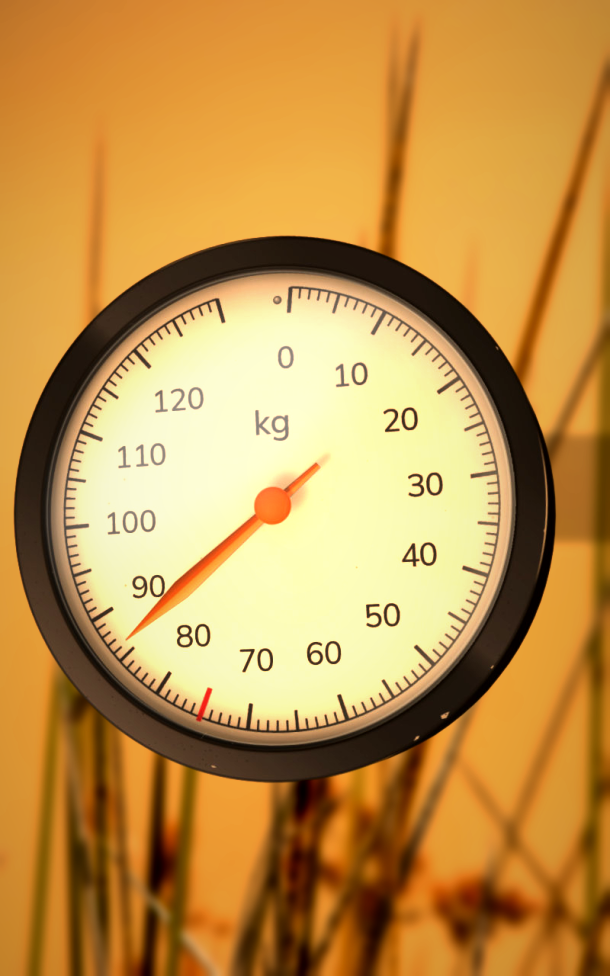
kg 86
